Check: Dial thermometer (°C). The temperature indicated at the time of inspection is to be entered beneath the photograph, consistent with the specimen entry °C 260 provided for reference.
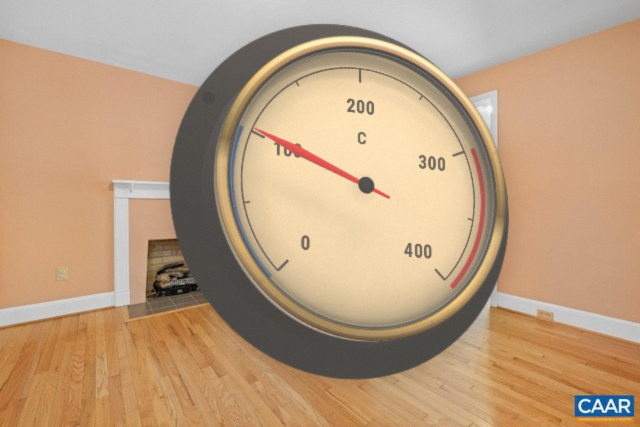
°C 100
